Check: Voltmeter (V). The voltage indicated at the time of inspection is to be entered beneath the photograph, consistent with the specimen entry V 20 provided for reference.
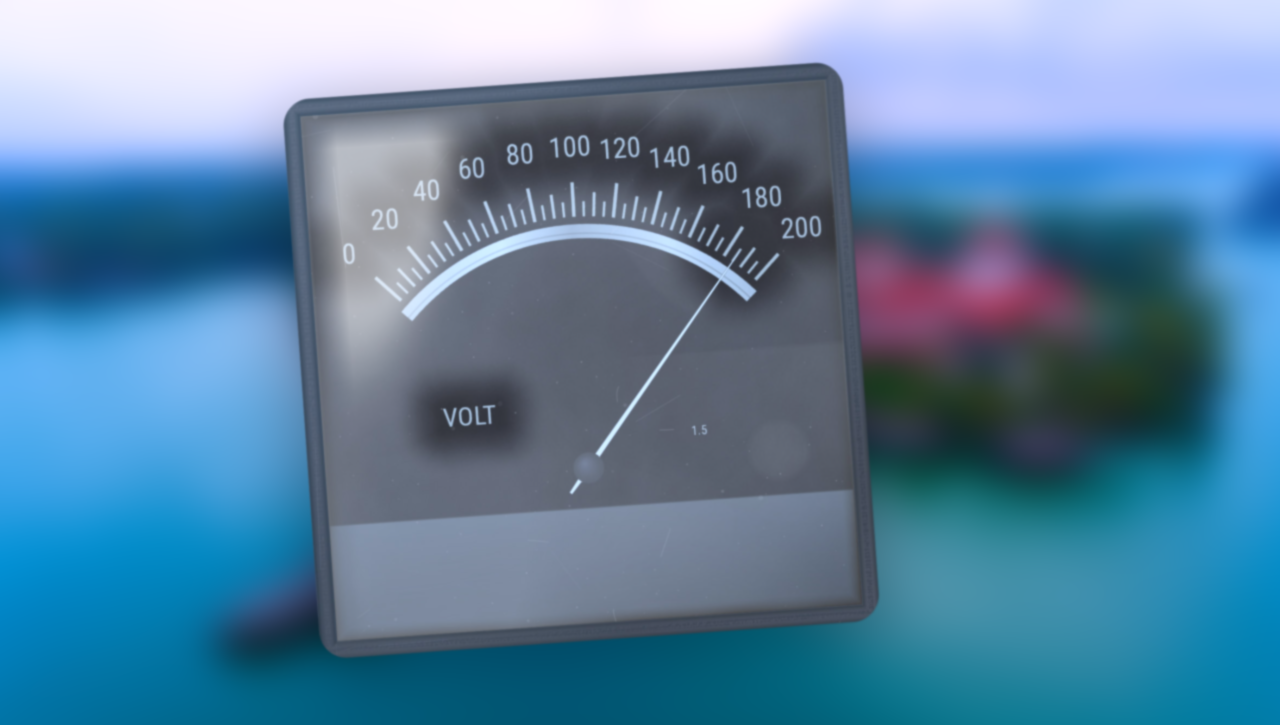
V 185
